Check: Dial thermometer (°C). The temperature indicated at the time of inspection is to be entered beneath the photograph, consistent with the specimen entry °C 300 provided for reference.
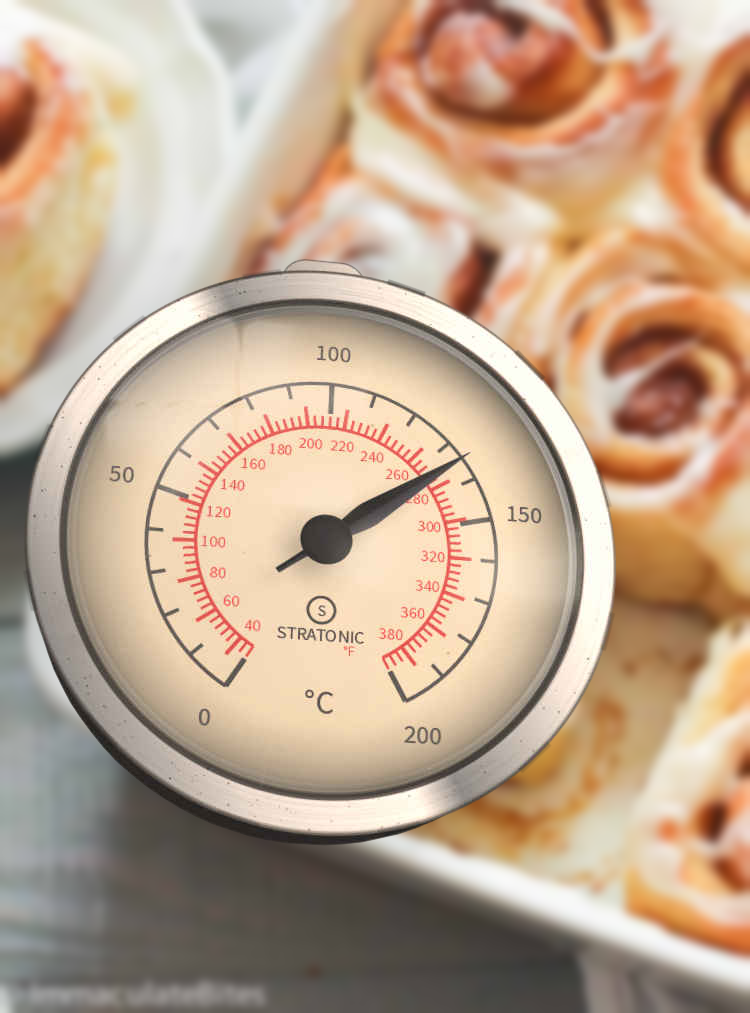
°C 135
